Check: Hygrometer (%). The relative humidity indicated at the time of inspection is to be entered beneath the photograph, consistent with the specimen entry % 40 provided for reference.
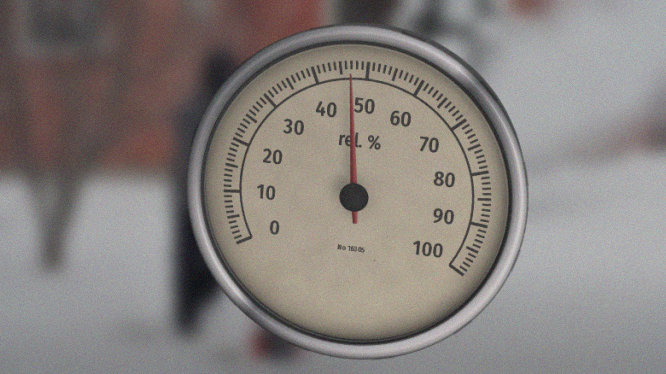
% 47
